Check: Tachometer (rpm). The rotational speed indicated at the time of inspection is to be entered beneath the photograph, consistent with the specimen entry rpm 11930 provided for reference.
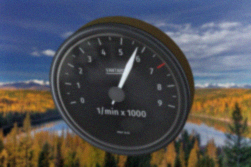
rpm 5750
